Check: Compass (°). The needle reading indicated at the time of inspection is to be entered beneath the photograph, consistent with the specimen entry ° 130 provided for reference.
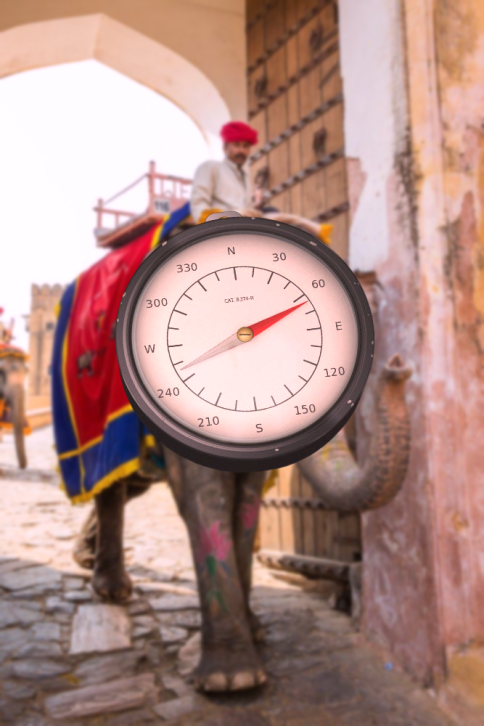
° 67.5
